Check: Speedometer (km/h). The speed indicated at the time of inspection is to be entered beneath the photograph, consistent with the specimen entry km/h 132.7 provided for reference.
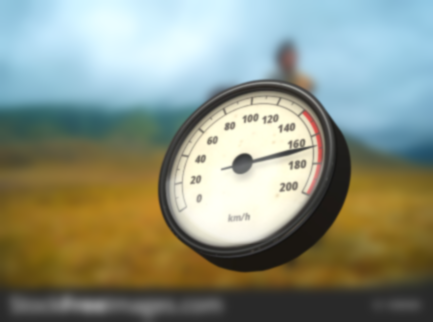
km/h 170
